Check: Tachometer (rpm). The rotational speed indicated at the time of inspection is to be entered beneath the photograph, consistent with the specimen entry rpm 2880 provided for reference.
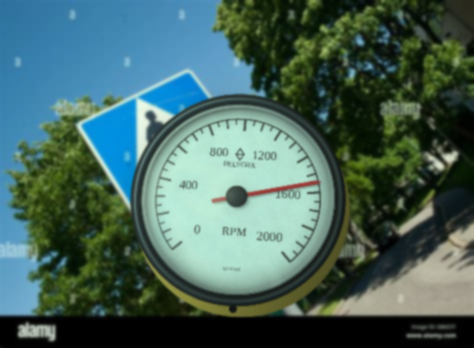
rpm 1550
